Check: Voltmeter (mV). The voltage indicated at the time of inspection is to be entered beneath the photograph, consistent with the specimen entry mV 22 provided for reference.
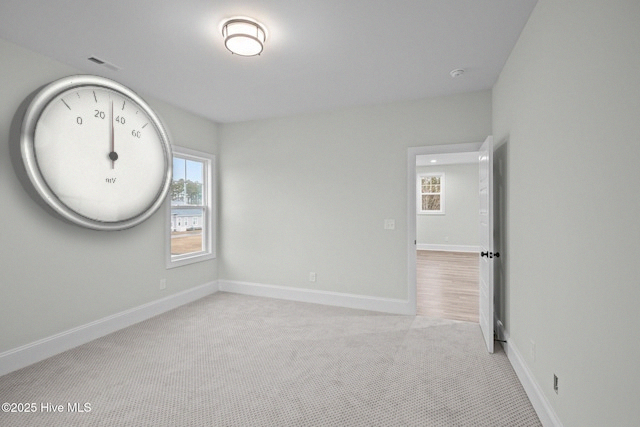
mV 30
